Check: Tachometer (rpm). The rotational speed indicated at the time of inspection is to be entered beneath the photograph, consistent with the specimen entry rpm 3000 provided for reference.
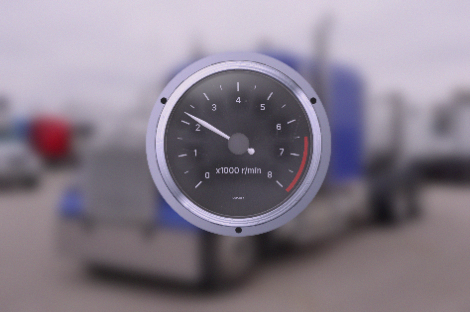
rpm 2250
